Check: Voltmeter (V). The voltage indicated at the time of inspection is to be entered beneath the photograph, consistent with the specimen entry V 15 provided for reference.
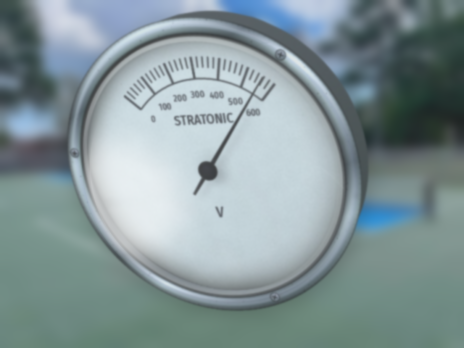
V 560
